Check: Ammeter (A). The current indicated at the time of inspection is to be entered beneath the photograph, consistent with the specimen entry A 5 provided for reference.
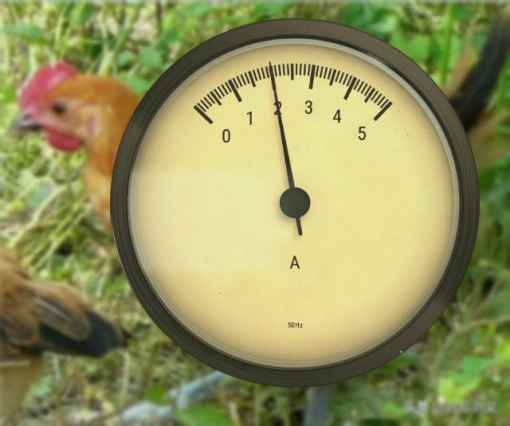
A 2
